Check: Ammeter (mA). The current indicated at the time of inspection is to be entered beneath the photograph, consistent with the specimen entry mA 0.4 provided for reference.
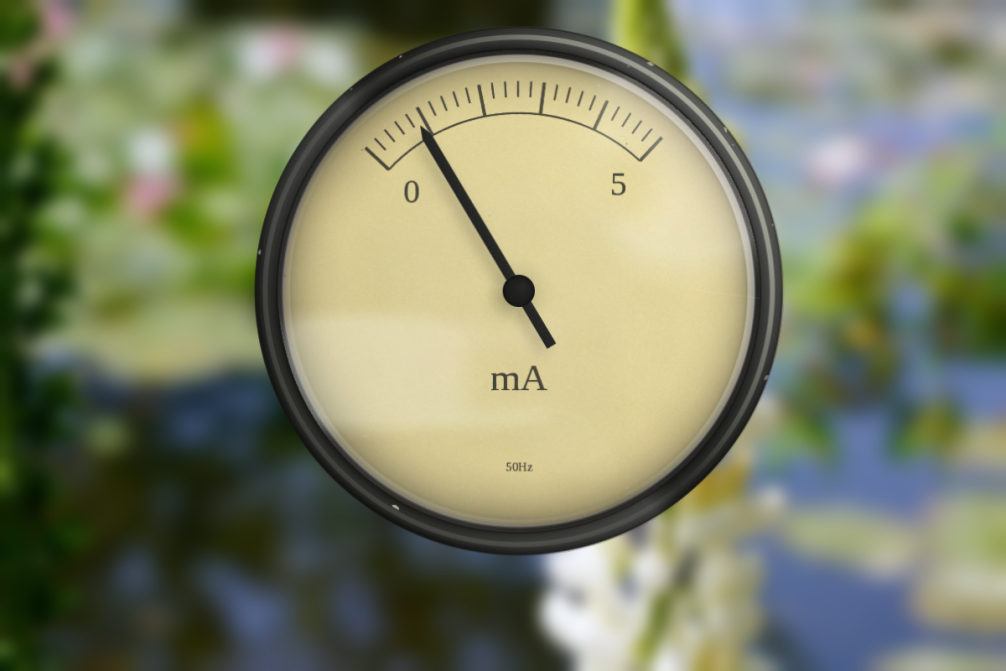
mA 0.9
